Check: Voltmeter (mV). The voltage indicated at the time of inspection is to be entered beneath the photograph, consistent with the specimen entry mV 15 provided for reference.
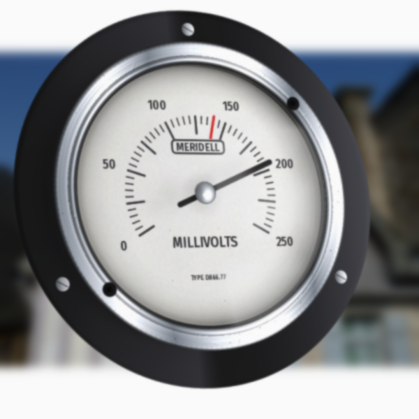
mV 195
